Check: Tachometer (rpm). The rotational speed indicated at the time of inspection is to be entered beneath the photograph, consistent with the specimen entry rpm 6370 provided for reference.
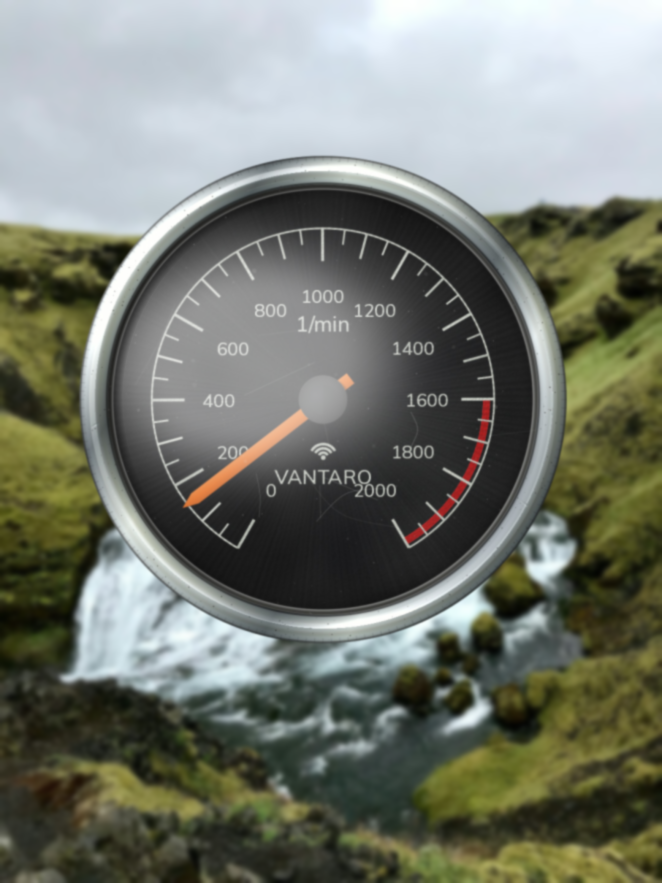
rpm 150
